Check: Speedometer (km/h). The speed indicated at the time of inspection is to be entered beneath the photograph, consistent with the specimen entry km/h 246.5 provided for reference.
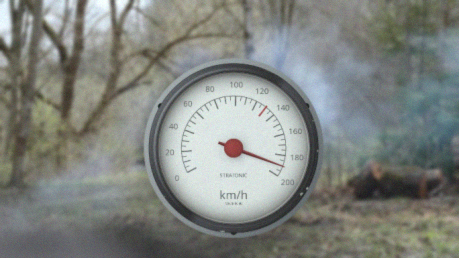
km/h 190
